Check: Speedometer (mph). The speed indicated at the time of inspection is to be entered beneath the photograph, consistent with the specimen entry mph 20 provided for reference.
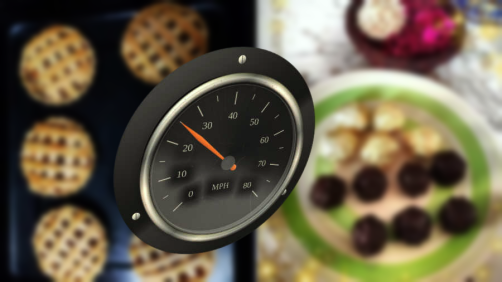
mph 25
